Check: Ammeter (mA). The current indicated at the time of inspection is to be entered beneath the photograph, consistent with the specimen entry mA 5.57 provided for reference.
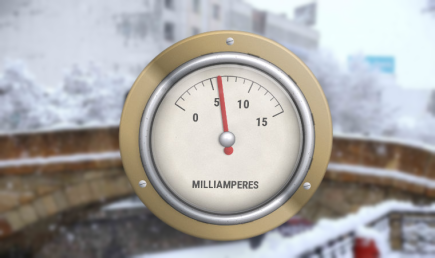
mA 6
